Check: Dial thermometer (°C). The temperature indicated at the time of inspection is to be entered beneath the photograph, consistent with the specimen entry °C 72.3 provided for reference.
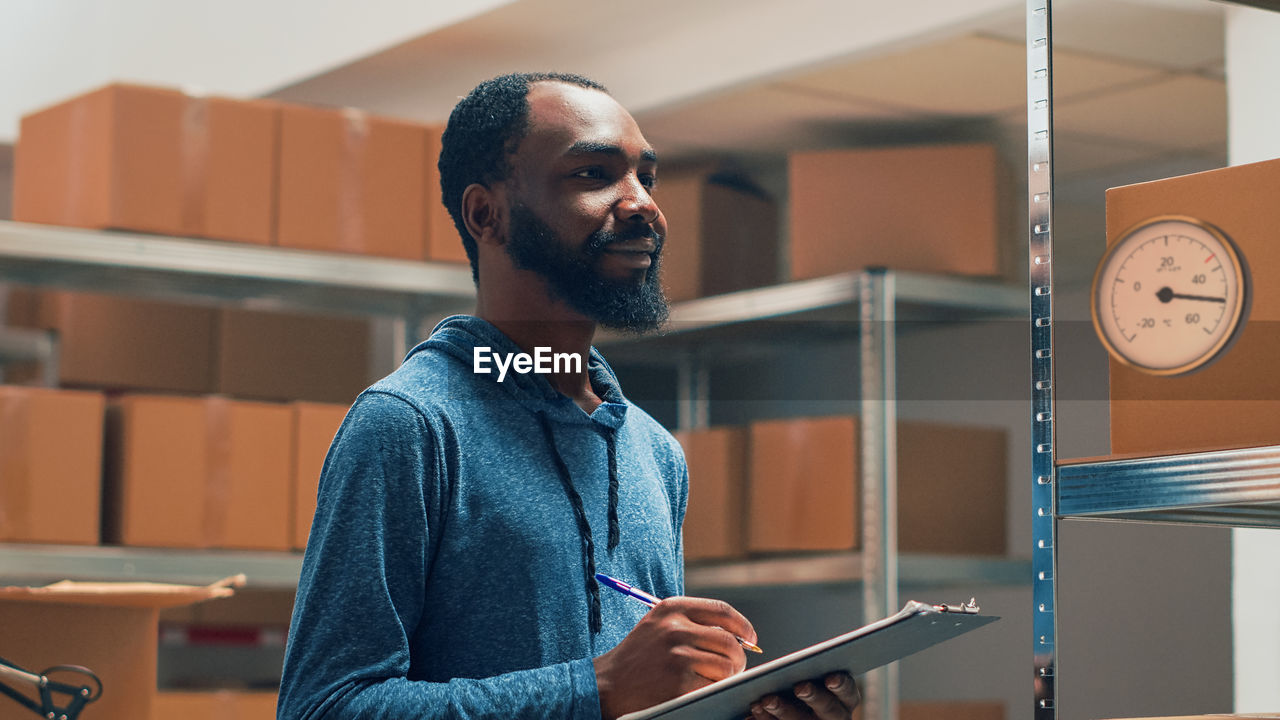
°C 50
